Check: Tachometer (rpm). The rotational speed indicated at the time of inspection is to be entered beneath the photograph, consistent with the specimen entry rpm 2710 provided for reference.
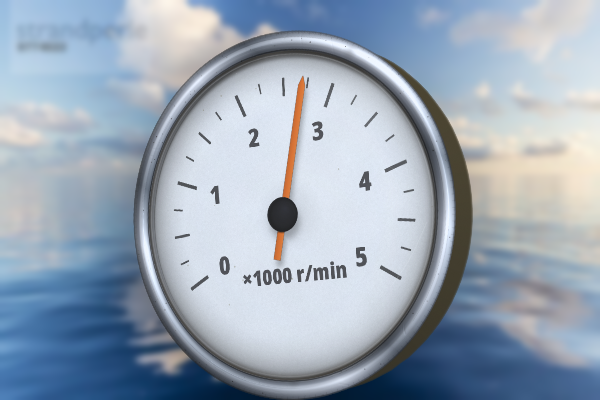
rpm 2750
